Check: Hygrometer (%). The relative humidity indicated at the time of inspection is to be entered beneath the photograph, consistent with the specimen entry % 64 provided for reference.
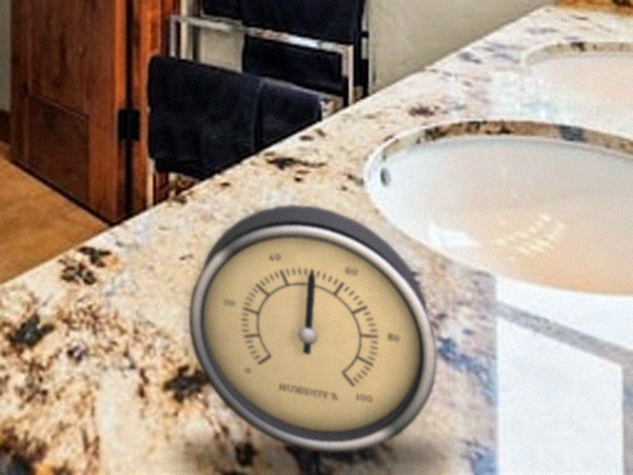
% 50
